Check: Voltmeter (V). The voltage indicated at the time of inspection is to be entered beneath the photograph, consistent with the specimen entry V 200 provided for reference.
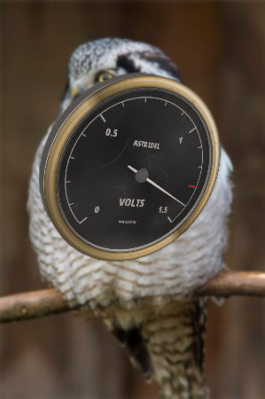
V 1.4
